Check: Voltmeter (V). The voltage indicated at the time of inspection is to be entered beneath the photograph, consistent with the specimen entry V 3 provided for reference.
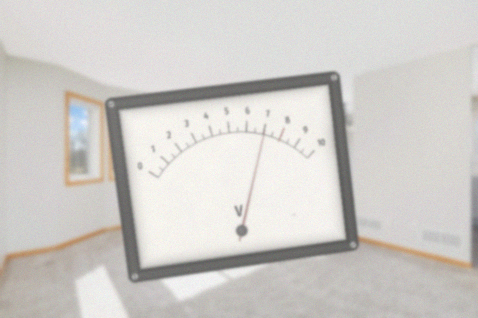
V 7
